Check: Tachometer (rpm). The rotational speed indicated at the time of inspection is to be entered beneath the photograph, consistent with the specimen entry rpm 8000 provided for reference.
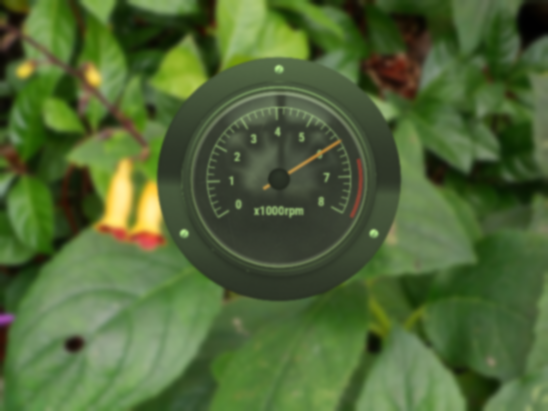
rpm 6000
